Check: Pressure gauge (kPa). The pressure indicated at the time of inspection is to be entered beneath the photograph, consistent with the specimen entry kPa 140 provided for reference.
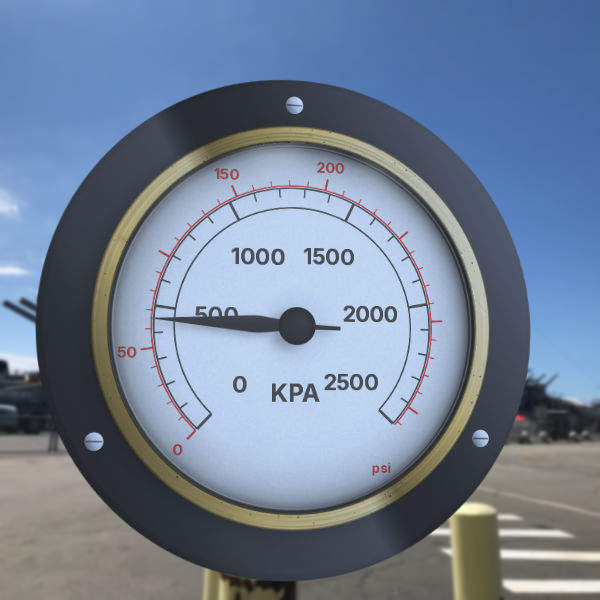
kPa 450
